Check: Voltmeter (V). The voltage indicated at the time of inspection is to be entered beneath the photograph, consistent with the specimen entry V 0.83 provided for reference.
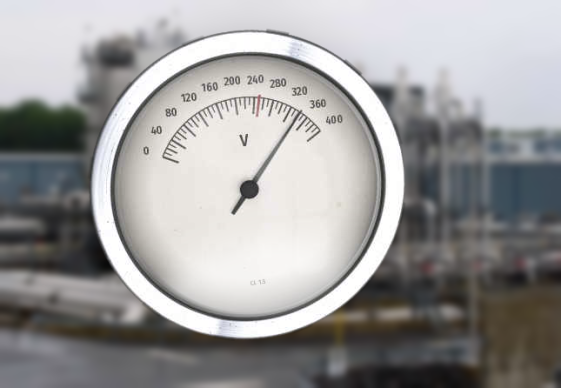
V 340
